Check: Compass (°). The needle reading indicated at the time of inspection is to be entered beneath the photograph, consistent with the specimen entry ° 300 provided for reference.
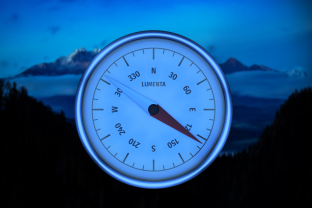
° 125
